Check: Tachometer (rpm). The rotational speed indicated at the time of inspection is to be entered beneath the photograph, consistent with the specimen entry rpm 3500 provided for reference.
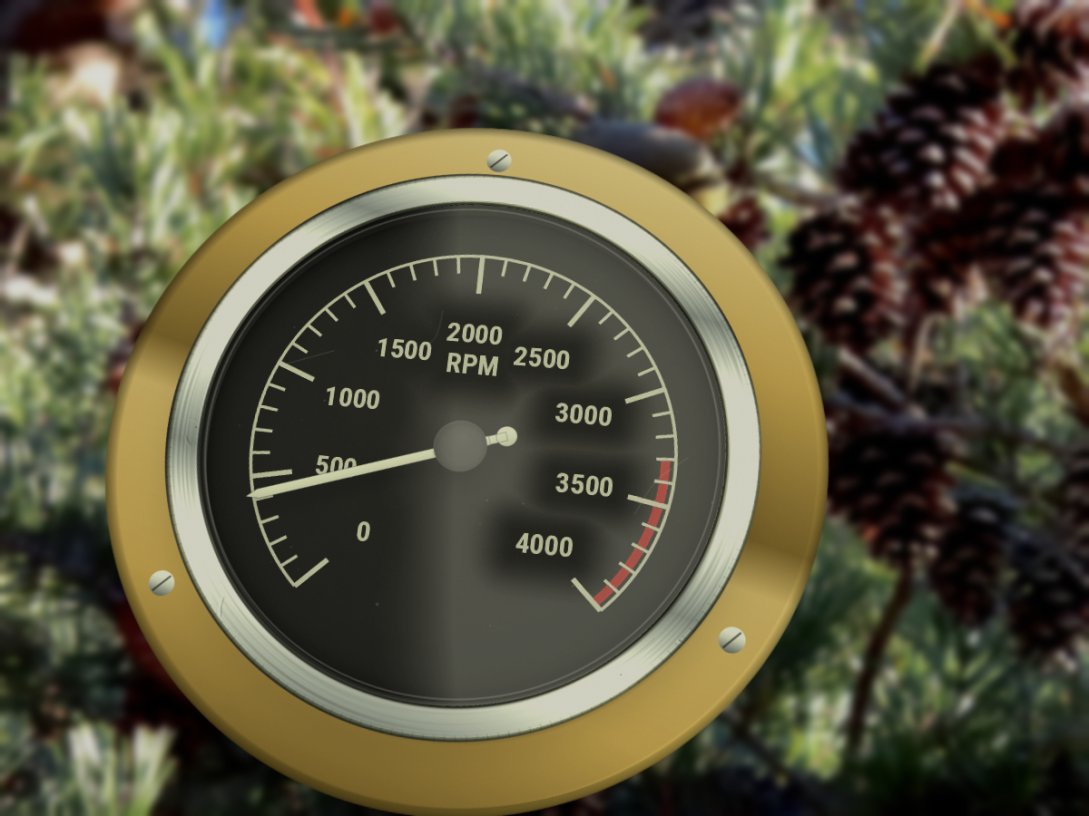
rpm 400
